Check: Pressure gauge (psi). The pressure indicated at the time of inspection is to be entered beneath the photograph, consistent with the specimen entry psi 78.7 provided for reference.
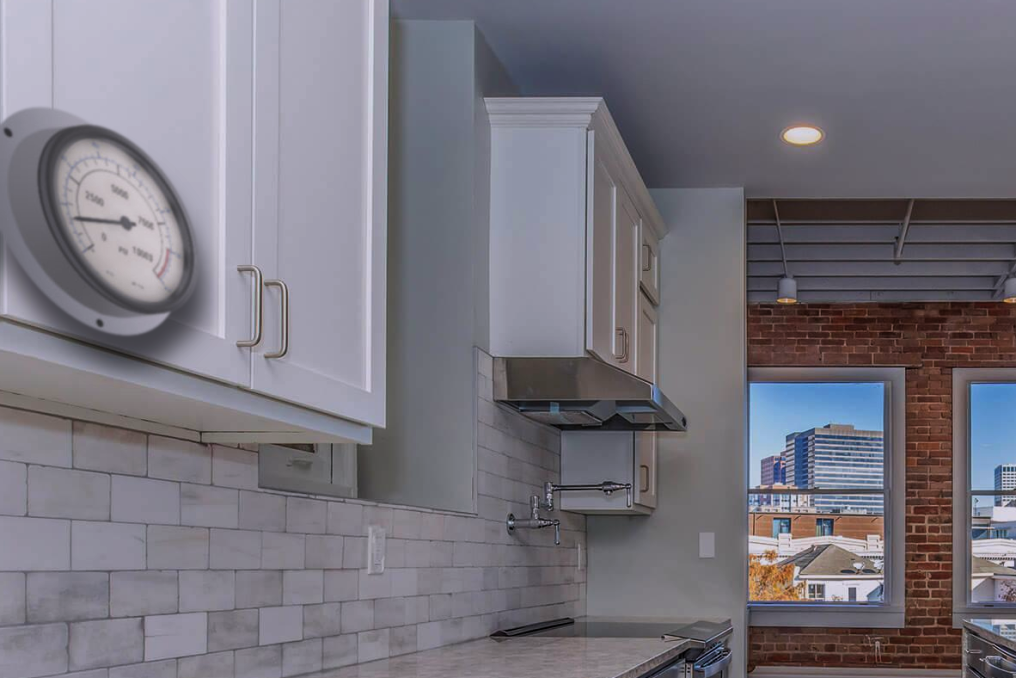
psi 1000
